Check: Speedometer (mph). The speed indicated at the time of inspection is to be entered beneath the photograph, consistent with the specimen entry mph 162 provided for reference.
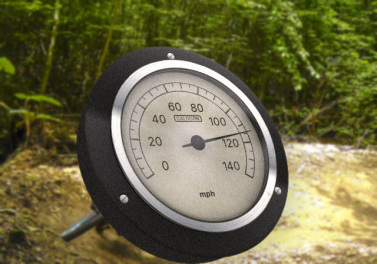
mph 115
